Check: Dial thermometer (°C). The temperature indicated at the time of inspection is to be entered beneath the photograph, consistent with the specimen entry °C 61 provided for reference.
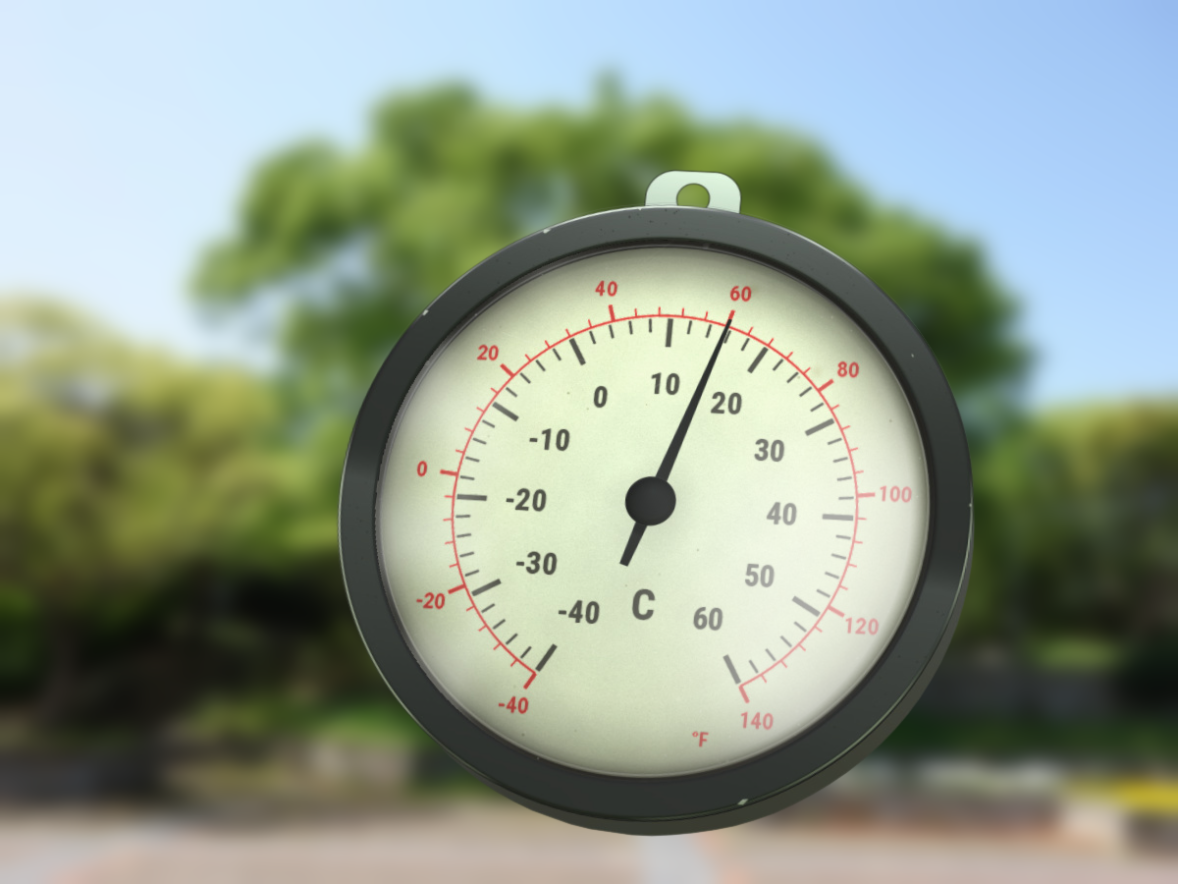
°C 16
